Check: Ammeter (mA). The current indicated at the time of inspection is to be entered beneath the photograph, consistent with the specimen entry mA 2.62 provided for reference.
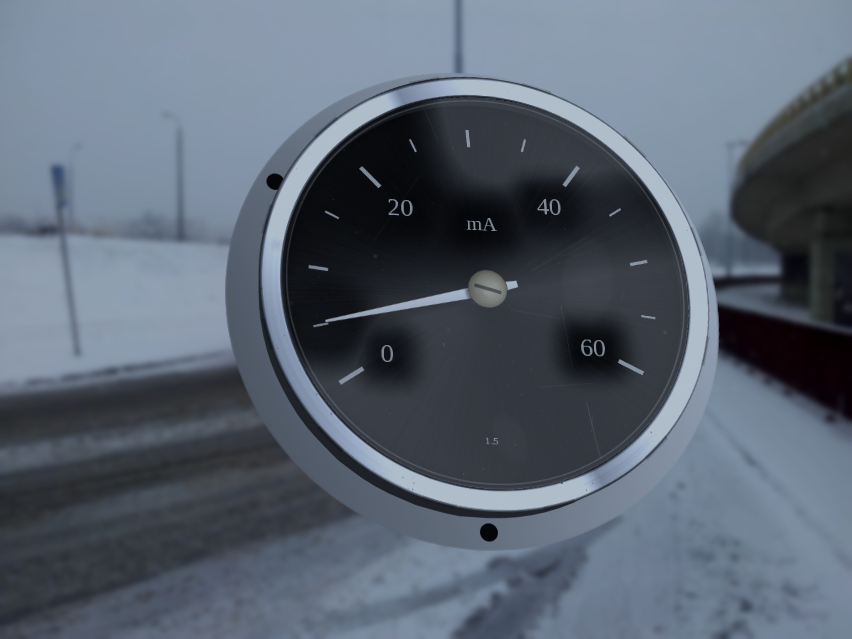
mA 5
